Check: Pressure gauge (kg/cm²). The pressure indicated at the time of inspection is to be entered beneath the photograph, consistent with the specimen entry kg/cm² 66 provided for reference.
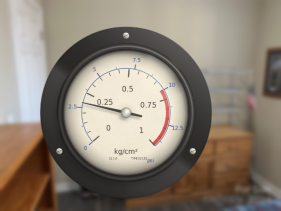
kg/cm² 0.2
